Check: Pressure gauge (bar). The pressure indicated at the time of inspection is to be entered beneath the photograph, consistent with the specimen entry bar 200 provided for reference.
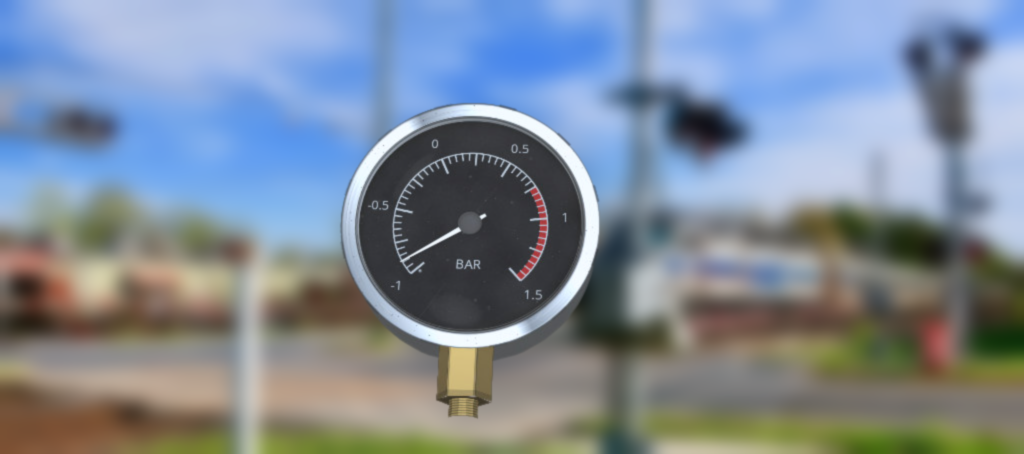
bar -0.9
